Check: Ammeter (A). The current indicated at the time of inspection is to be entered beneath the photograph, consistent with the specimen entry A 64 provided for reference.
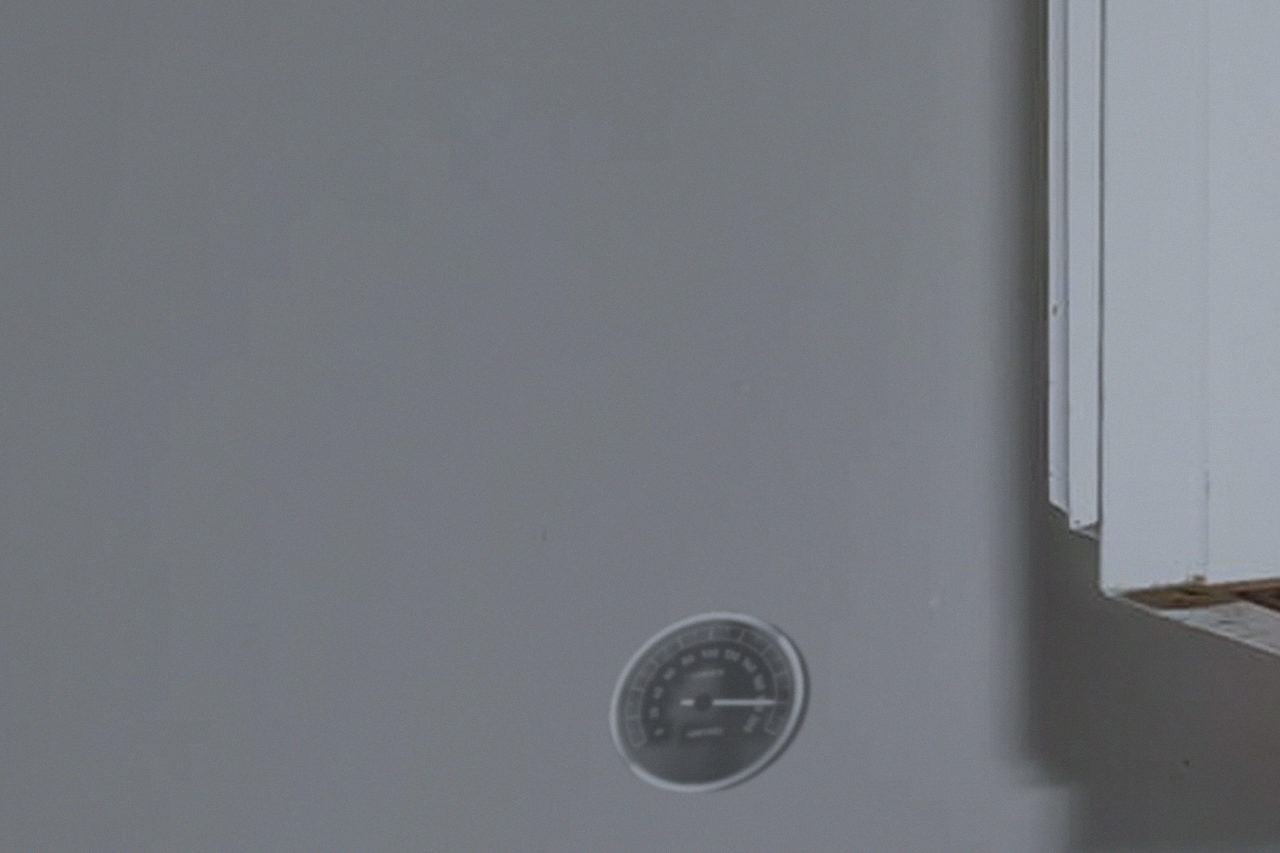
A 180
